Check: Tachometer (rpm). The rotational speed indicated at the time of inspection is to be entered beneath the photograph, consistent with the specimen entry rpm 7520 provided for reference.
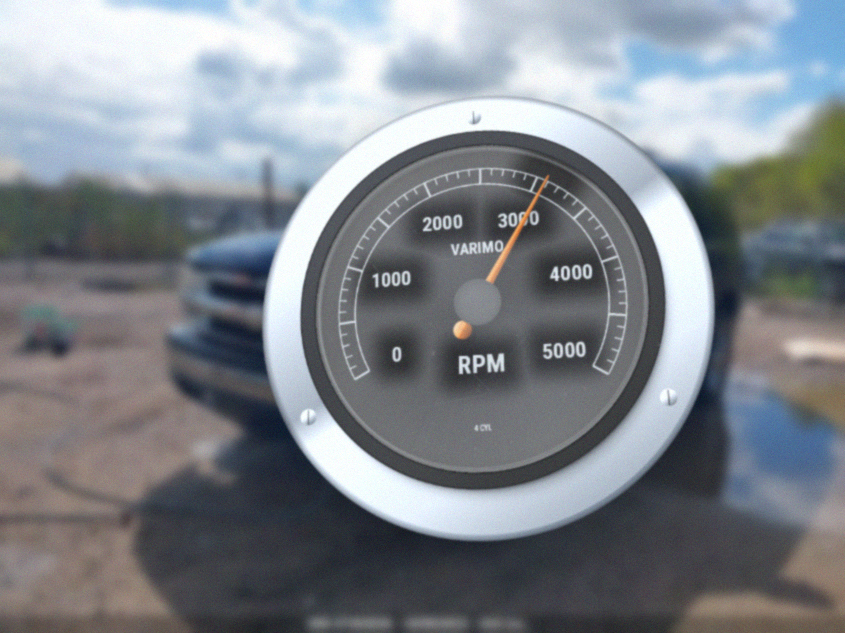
rpm 3100
